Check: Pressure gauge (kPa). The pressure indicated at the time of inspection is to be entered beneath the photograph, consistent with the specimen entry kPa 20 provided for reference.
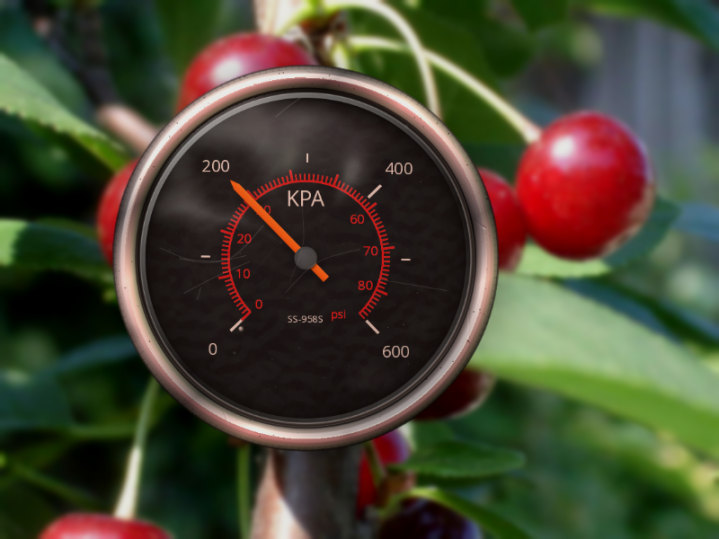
kPa 200
